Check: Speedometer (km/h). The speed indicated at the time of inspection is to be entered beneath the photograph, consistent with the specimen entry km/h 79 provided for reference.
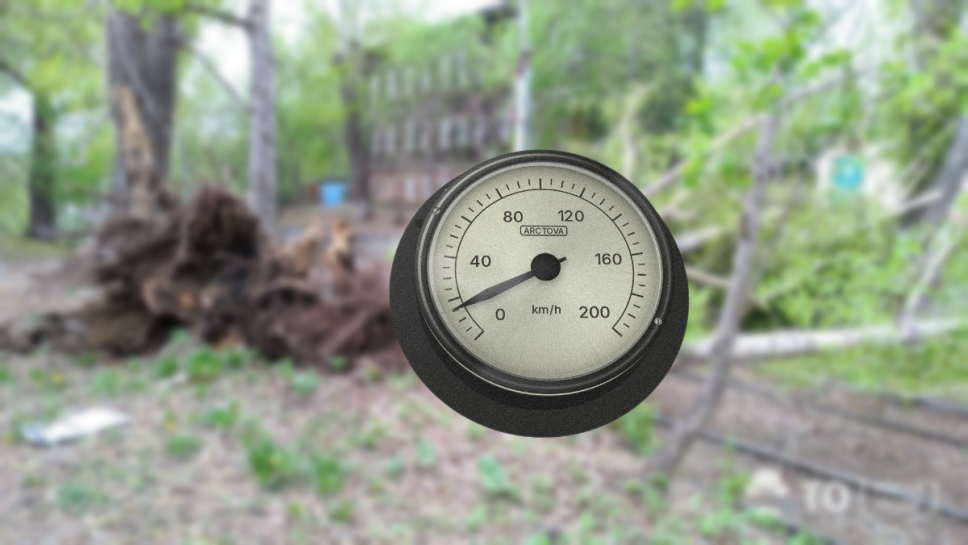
km/h 15
